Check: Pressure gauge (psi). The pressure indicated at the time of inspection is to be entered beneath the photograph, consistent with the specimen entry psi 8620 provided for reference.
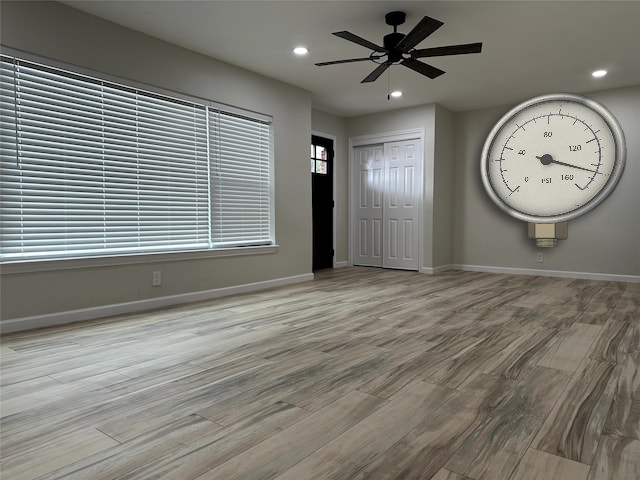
psi 145
